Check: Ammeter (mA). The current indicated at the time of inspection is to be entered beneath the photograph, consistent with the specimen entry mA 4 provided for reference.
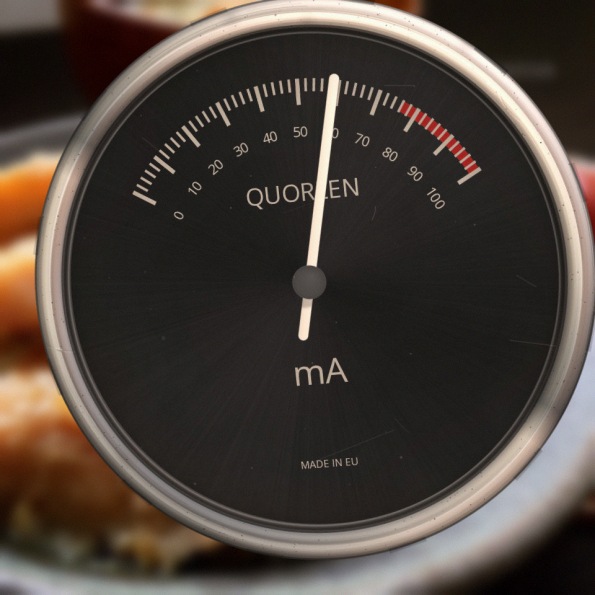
mA 59
